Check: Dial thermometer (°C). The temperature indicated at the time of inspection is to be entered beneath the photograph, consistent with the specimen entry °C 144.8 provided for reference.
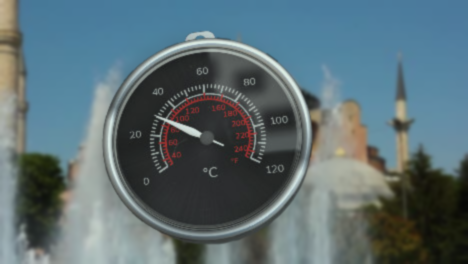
°C 30
